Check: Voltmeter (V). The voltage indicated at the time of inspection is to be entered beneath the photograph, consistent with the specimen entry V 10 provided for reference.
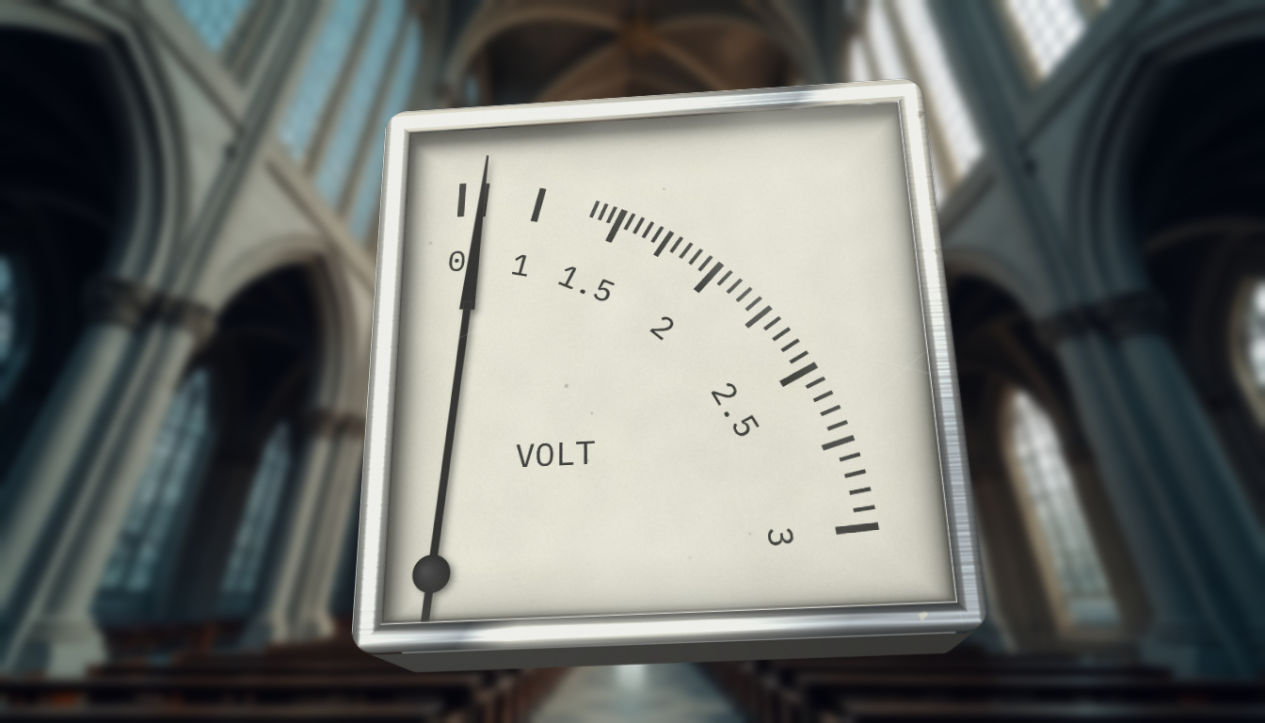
V 0.5
